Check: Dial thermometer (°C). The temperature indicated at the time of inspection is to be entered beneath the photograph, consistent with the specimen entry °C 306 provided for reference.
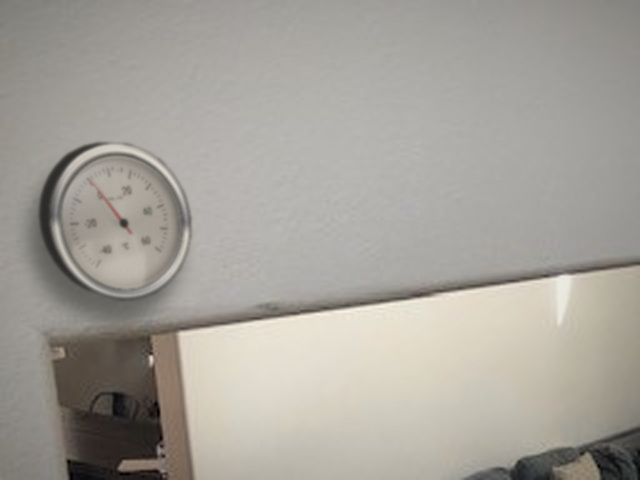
°C 0
